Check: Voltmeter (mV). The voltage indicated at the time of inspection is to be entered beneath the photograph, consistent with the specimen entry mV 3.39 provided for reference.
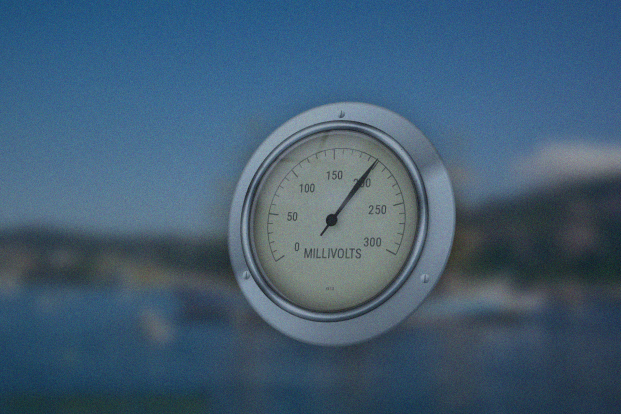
mV 200
